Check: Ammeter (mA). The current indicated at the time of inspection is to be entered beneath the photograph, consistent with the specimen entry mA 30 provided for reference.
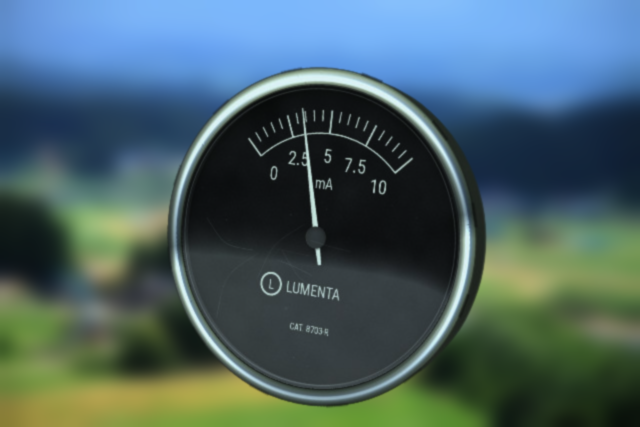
mA 3.5
